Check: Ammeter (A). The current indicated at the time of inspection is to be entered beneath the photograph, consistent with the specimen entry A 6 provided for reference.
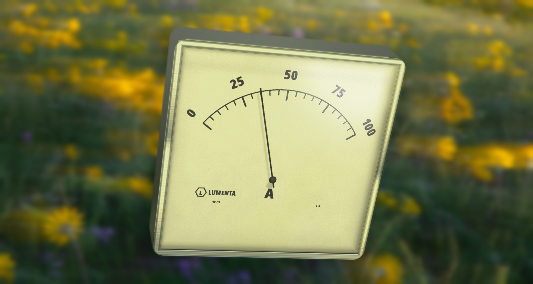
A 35
